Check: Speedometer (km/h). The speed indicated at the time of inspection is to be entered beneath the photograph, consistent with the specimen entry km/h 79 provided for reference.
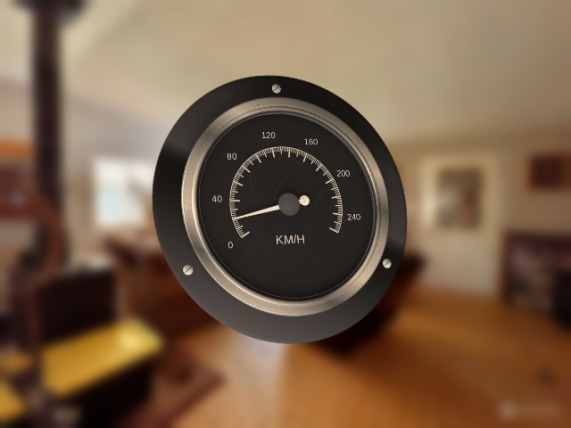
km/h 20
